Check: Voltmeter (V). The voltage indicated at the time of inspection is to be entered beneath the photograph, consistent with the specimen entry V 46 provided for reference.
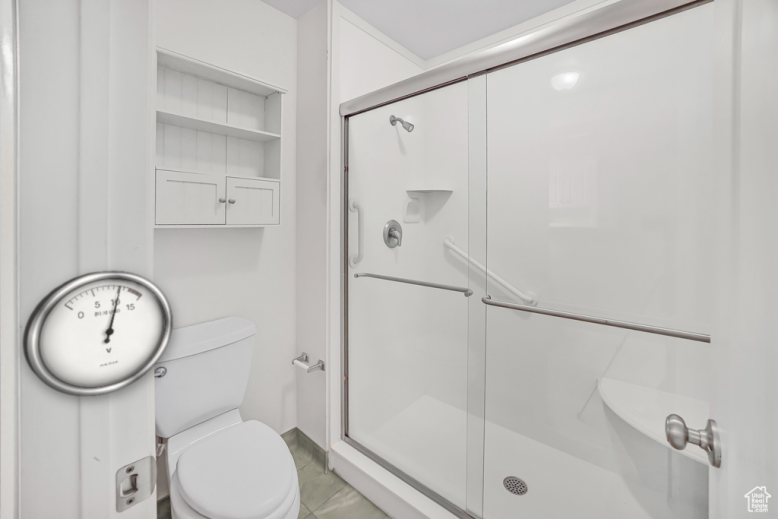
V 10
